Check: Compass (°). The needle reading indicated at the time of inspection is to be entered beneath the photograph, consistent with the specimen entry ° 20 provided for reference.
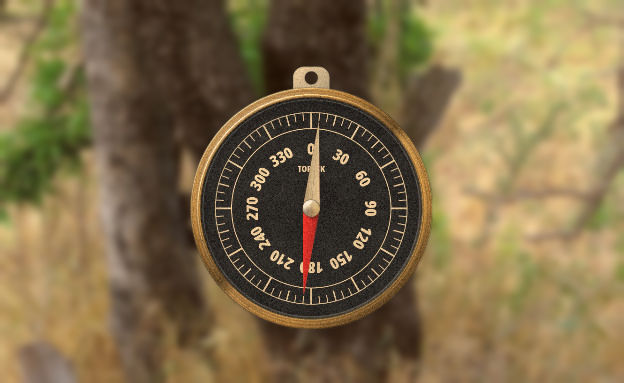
° 185
